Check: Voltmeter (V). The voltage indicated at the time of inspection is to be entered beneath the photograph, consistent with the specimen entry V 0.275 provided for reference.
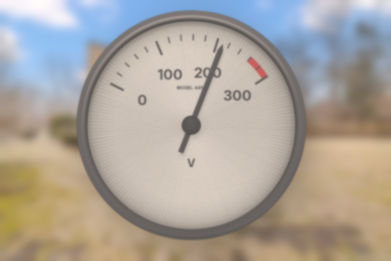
V 210
